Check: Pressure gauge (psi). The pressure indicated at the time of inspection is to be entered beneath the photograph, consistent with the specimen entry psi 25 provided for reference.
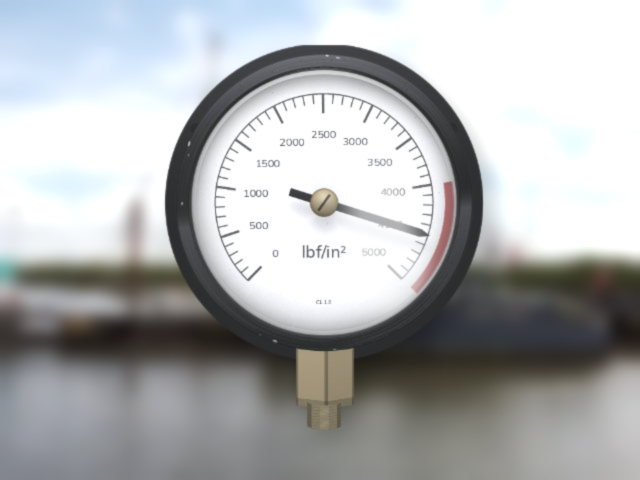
psi 4500
